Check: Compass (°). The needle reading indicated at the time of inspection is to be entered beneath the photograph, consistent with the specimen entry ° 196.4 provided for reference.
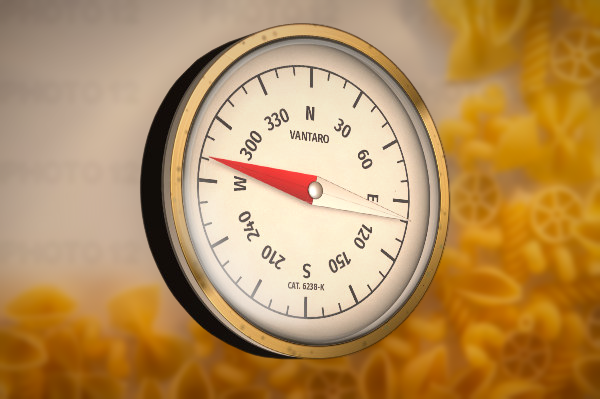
° 280
